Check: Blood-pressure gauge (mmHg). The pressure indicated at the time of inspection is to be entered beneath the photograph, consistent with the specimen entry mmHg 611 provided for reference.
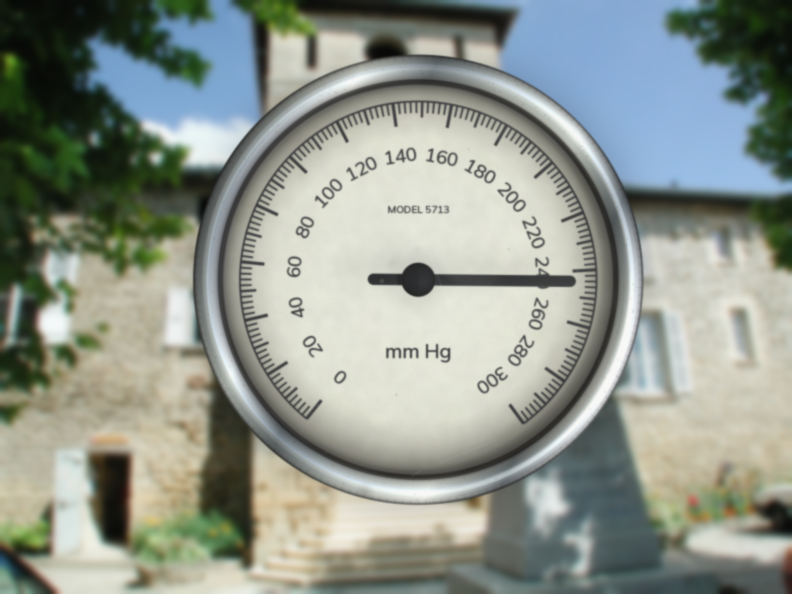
mmHg 244
